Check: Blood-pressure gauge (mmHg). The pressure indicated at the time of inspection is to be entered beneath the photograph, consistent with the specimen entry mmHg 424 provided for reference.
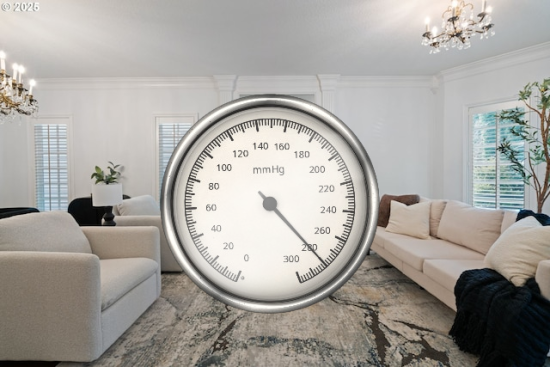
mmHg 280
